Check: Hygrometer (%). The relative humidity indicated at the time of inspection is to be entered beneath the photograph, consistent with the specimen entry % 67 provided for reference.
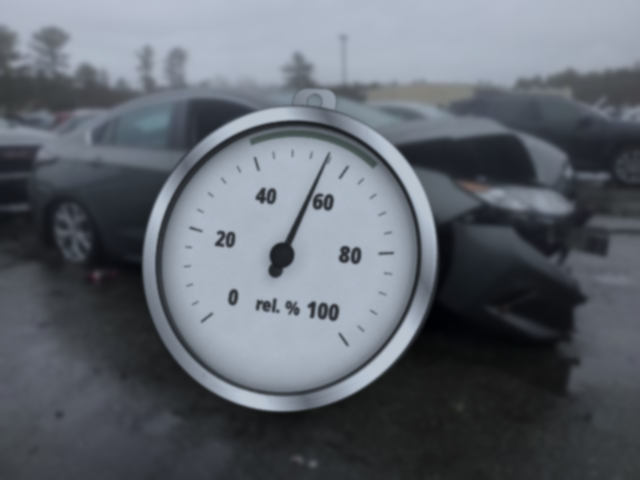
% 56
